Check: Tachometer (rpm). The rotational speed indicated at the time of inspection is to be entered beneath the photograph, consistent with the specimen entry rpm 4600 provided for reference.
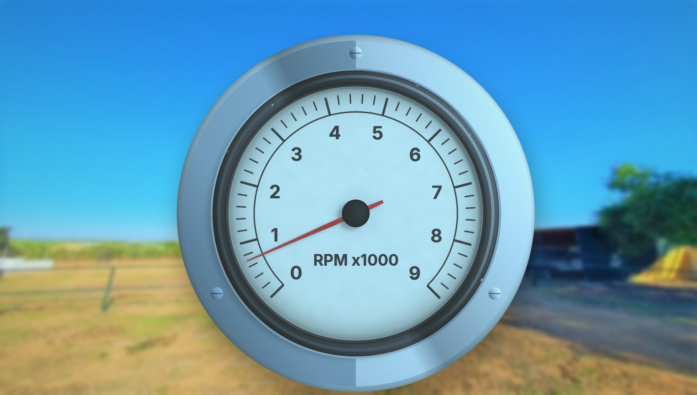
rpm 700
